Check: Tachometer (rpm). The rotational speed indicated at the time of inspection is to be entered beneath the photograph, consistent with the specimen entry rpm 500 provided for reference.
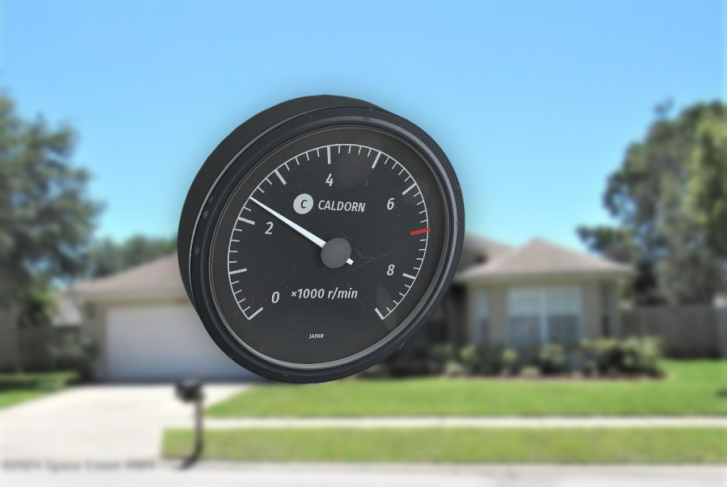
rpm 2400
